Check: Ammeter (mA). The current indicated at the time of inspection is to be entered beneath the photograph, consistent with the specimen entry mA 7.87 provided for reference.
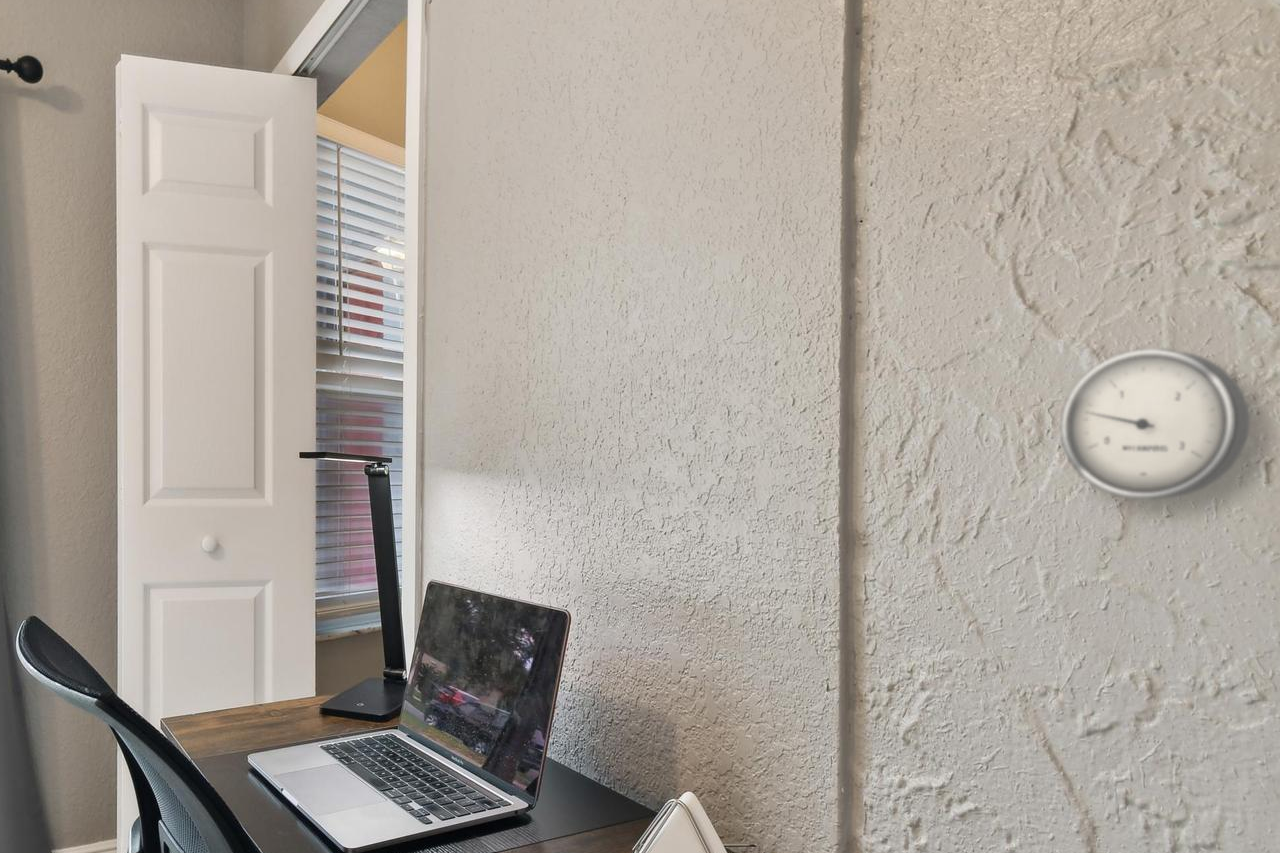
mA 0.5
